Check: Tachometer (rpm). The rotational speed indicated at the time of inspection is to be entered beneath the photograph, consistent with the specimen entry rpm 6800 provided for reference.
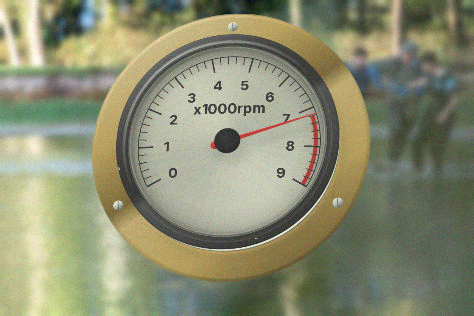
rpm 7200
